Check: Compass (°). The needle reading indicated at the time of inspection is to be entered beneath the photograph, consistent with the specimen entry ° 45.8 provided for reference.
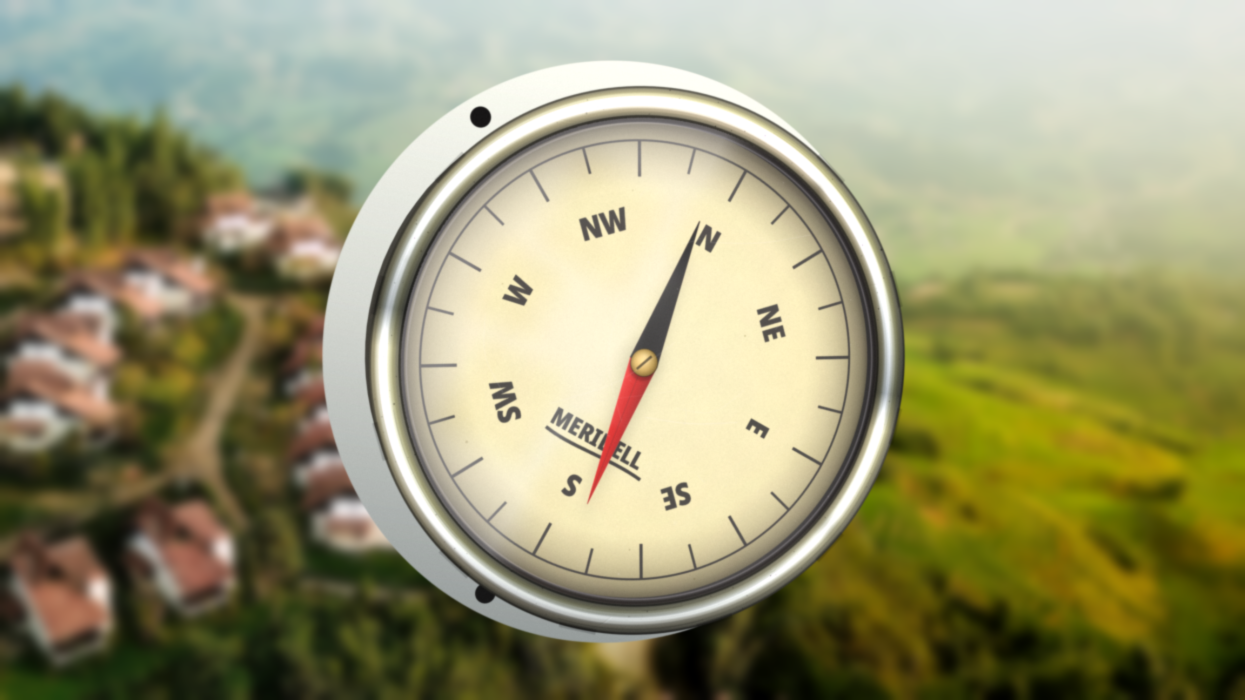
° 172.5
